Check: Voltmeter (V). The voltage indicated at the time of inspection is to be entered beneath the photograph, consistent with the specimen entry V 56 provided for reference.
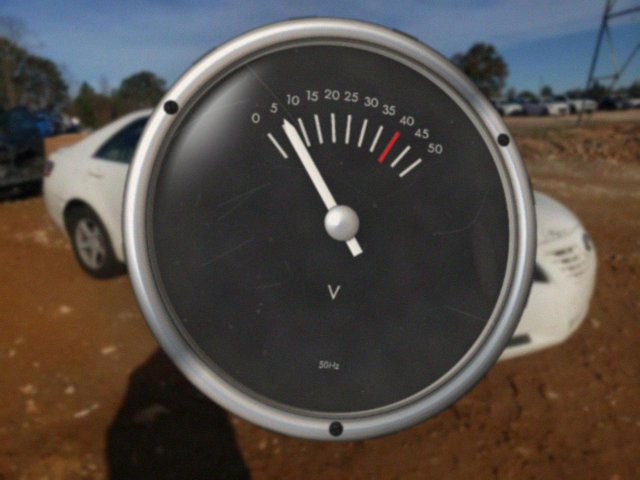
V 5
